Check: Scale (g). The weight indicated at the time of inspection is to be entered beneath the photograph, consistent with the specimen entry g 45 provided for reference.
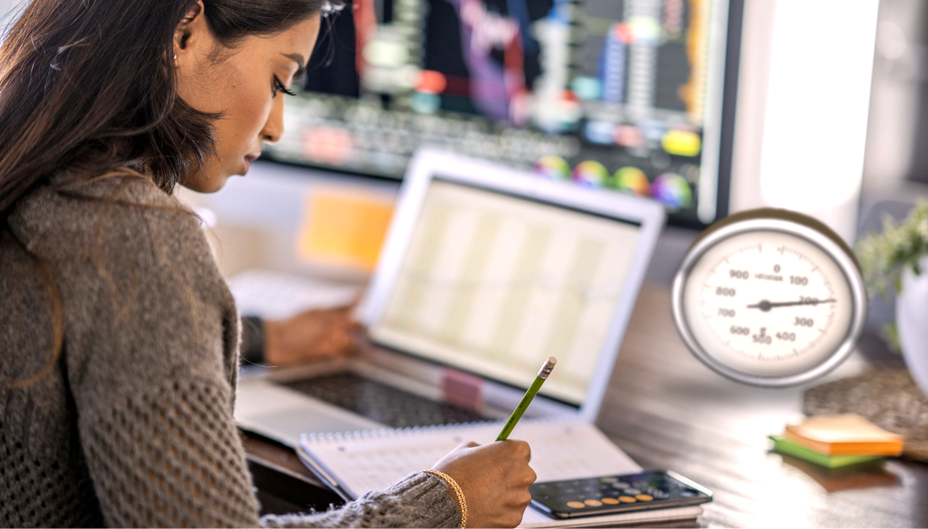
g 200
